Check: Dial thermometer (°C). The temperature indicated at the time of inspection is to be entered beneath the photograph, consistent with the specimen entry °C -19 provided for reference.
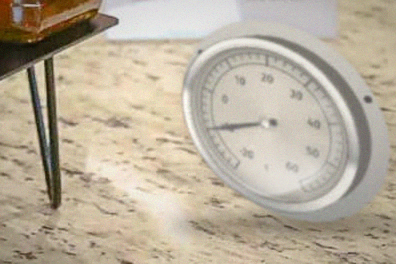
°C -10
